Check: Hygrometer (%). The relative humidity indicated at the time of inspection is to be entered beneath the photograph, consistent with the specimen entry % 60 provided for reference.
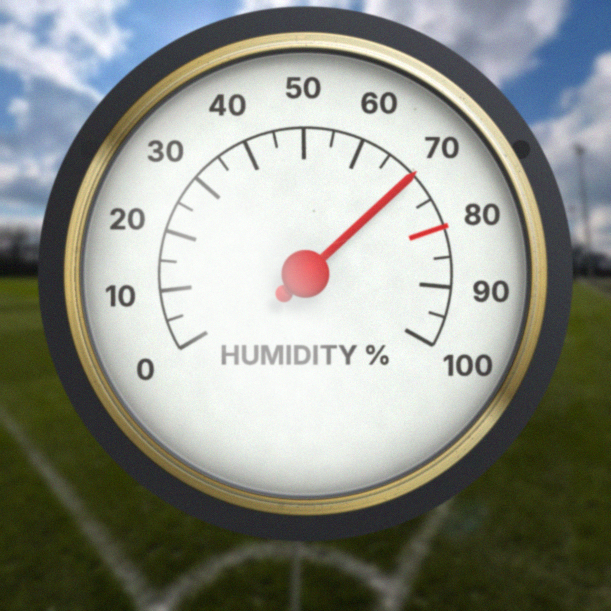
% 70
